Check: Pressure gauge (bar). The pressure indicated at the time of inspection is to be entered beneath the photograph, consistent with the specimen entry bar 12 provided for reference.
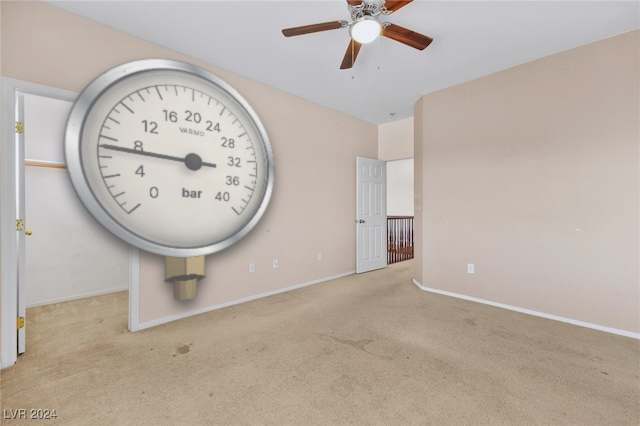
bar 7
